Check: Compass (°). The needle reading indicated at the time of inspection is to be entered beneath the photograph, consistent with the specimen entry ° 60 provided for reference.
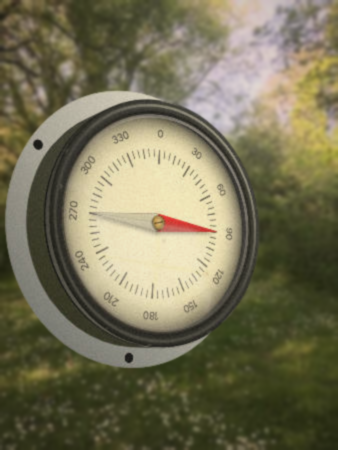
° 90
